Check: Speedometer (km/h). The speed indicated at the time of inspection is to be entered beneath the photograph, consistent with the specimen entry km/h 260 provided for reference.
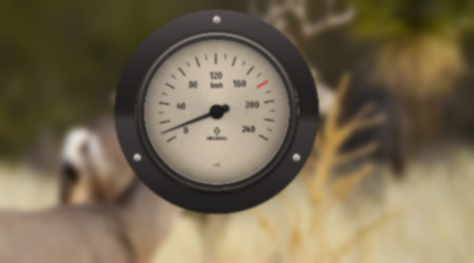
km/h 10
